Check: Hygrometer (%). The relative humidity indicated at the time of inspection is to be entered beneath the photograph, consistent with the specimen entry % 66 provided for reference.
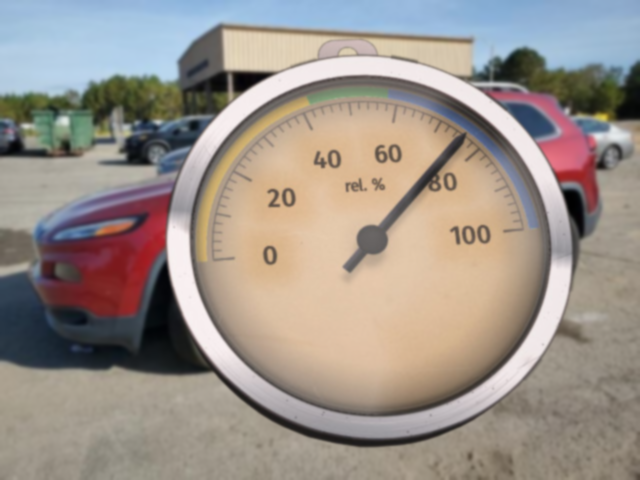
% 76
